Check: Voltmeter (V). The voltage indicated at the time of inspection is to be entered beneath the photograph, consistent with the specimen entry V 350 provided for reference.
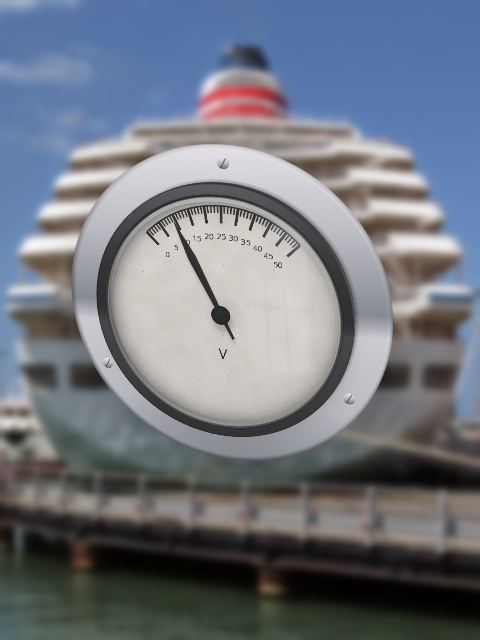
V 10
